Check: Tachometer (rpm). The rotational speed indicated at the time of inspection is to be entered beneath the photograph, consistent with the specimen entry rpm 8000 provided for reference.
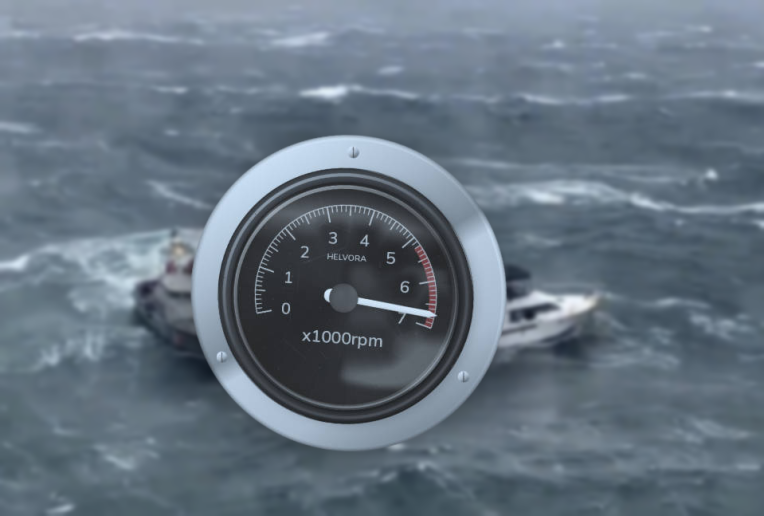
rpm 6700
